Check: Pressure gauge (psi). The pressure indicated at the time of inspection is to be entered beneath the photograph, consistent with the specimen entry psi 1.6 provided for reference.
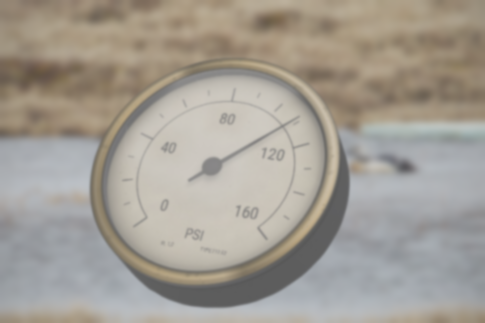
psi 110
